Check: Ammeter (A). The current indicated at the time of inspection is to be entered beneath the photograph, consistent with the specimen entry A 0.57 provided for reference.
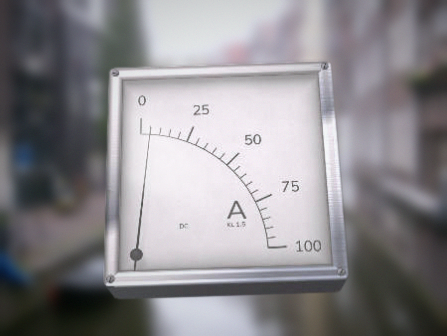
A 5
